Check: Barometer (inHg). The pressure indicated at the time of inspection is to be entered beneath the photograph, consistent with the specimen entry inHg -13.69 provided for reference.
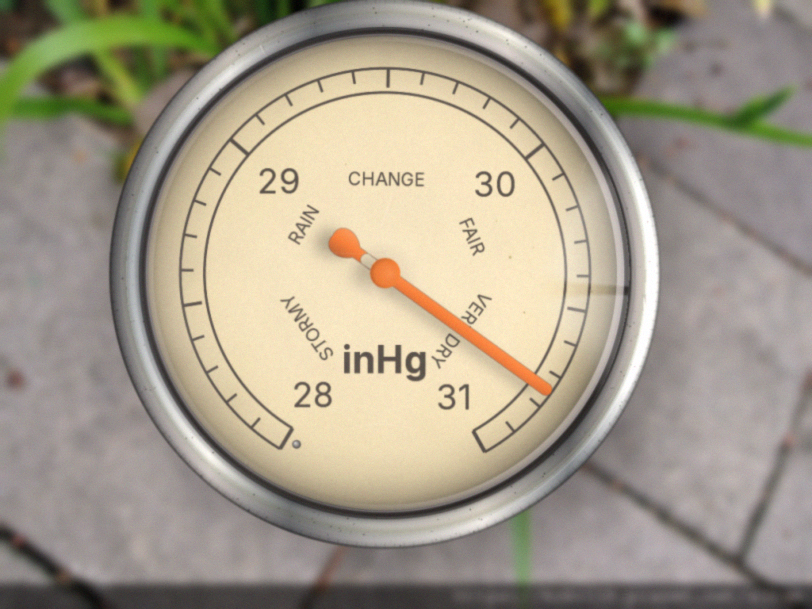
inHg 30.75
